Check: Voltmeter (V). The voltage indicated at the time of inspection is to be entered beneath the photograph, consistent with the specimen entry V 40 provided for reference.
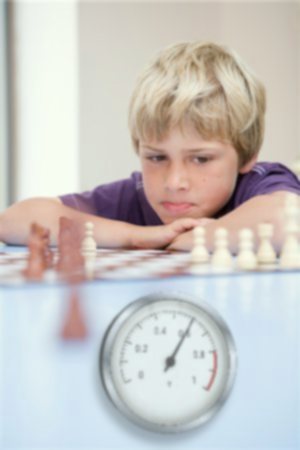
V 0.6
